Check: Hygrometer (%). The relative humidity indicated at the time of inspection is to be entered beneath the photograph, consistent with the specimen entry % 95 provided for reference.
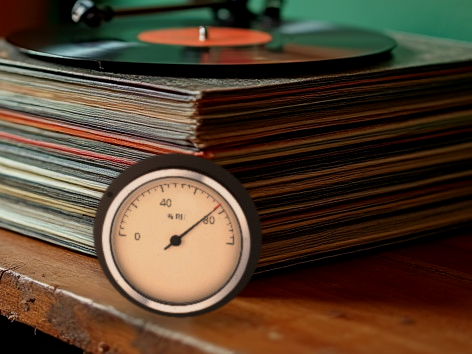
% 76
